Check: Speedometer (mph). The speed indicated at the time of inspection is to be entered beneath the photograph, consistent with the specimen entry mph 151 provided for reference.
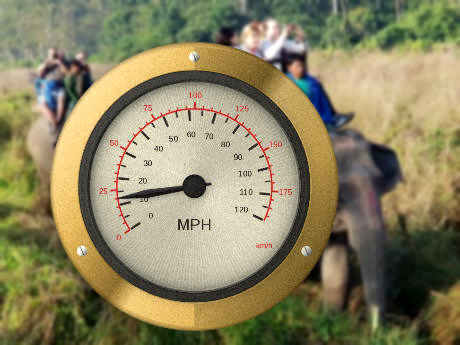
mph 12.5
